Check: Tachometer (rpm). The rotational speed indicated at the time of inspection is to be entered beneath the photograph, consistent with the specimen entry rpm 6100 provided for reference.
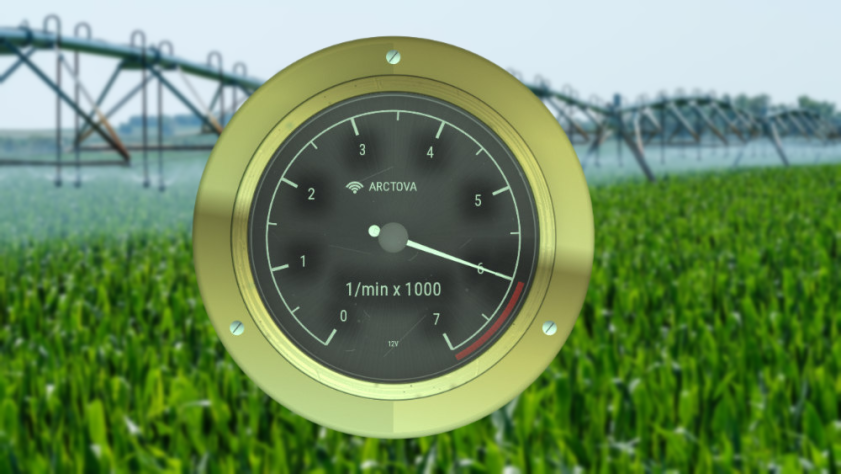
rpm 6000
